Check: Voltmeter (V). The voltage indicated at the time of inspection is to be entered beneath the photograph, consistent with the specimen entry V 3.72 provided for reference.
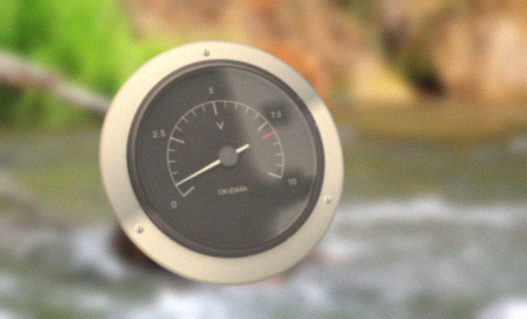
V 0.5
